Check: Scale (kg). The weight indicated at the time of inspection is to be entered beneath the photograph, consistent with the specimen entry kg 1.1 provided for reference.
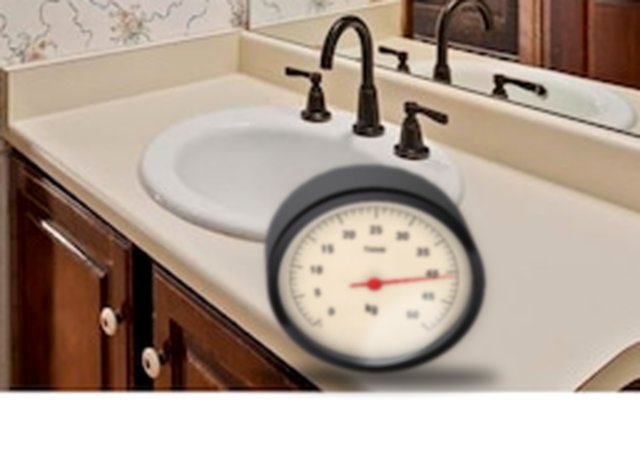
kg 40
